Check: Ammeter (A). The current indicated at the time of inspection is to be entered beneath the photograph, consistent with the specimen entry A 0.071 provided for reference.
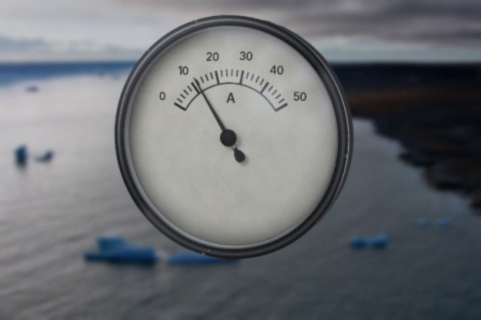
A 12
